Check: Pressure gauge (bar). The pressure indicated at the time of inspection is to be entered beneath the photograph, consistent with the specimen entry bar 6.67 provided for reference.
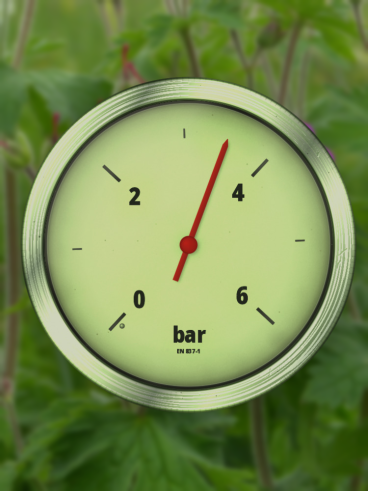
bar 3.5
